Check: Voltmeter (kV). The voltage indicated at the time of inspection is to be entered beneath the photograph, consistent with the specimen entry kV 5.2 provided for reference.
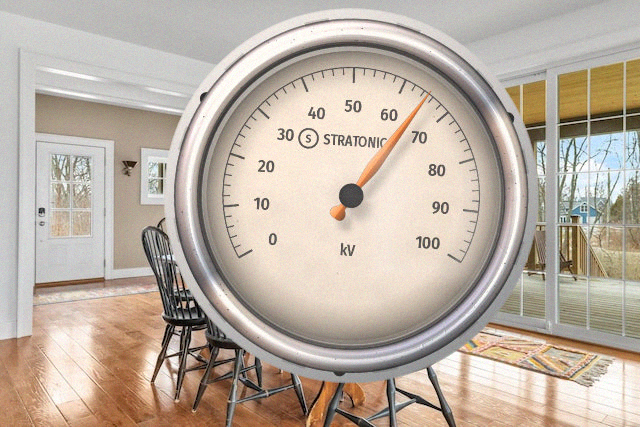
kV 65
